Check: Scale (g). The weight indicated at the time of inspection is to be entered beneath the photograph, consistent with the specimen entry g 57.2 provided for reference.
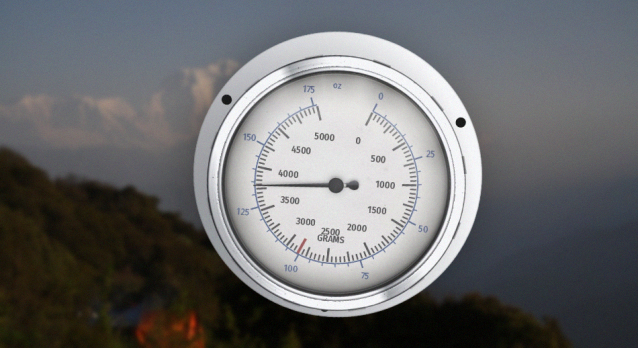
g 3800
